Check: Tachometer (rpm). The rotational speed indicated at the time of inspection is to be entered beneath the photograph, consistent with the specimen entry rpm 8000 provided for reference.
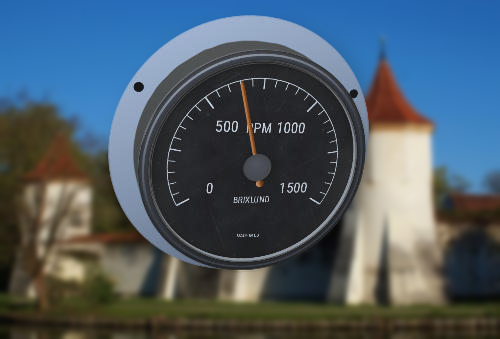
rpm 650
